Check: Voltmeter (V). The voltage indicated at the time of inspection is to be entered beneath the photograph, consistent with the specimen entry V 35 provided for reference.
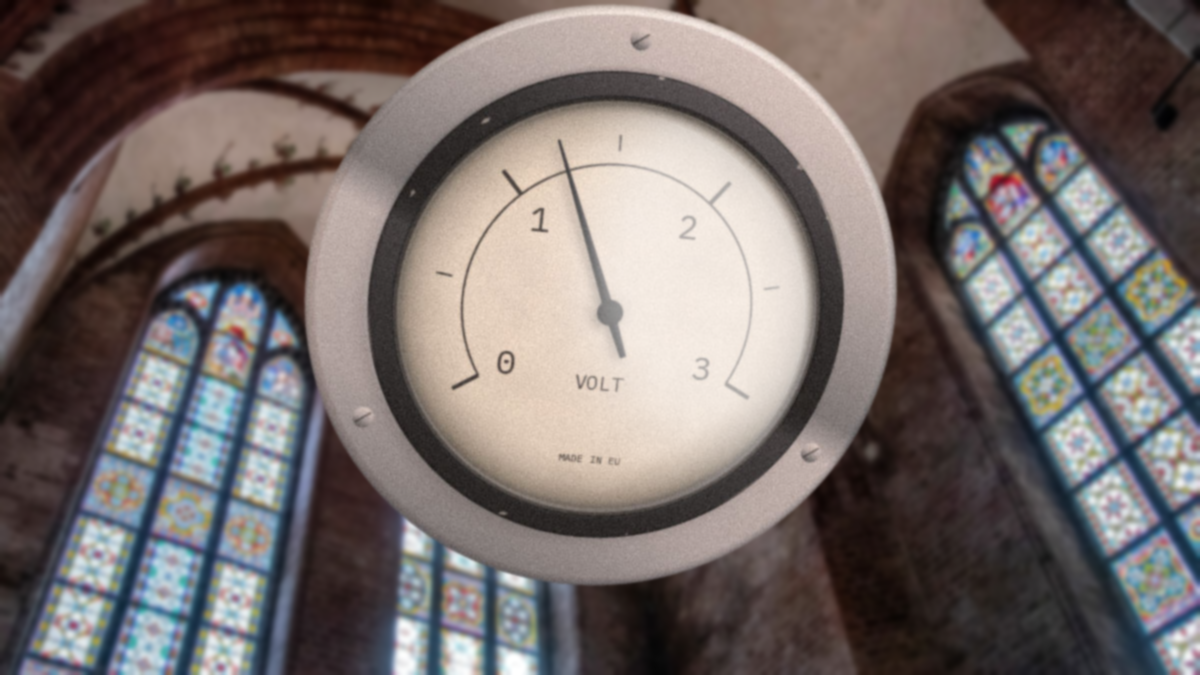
V 1.25
